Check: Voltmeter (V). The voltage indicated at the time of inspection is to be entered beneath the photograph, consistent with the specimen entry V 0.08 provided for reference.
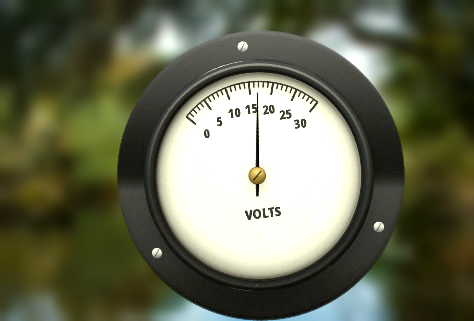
V 17
